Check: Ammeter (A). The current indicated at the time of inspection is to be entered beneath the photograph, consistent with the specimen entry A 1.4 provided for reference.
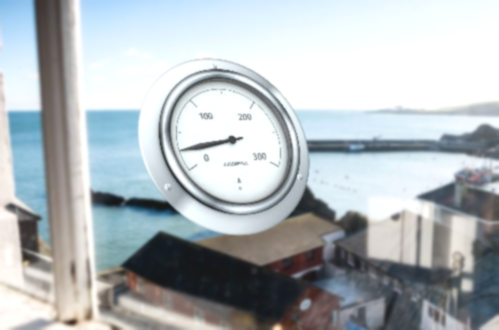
A 25
